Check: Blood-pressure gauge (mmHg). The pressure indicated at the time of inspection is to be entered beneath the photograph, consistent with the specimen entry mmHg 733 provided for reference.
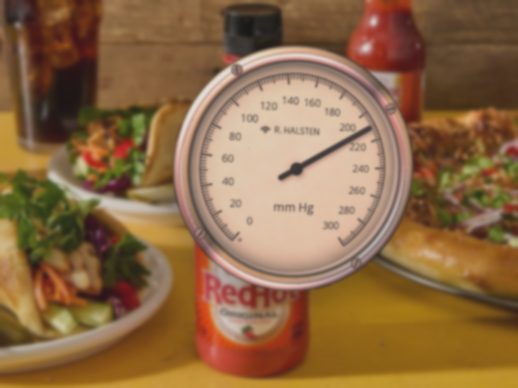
mmHg 210
